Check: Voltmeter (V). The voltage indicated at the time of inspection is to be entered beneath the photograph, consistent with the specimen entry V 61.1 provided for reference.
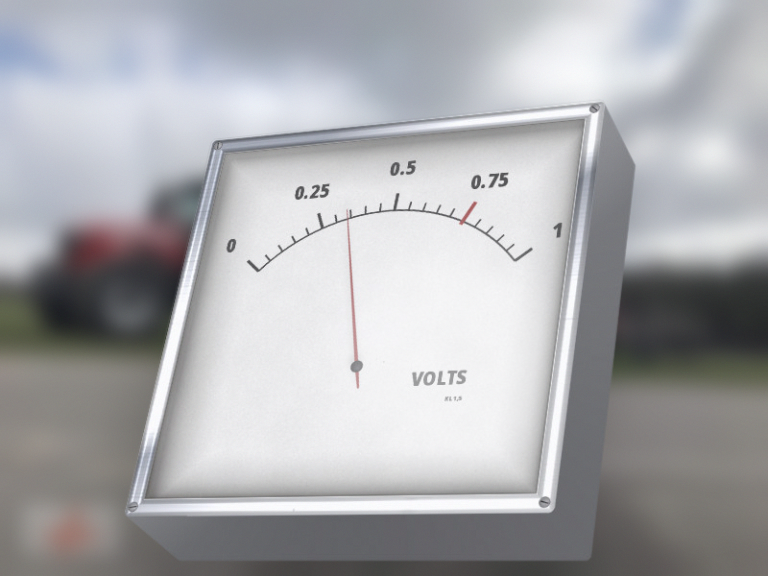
V 0.35
